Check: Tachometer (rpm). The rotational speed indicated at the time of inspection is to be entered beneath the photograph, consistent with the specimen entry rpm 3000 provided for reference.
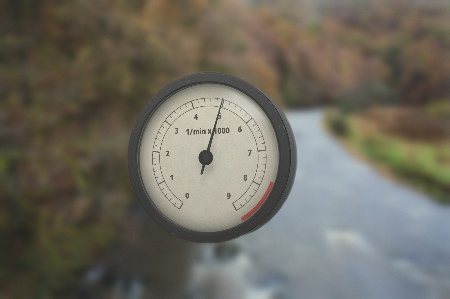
rpm 5000
